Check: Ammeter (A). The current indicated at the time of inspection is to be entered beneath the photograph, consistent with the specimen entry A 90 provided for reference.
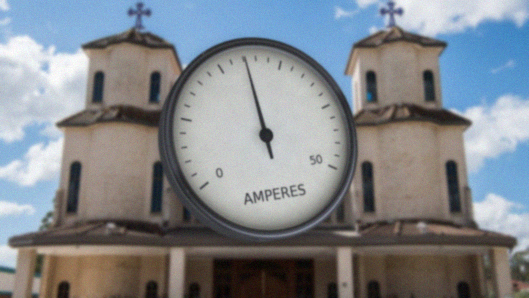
A 24
